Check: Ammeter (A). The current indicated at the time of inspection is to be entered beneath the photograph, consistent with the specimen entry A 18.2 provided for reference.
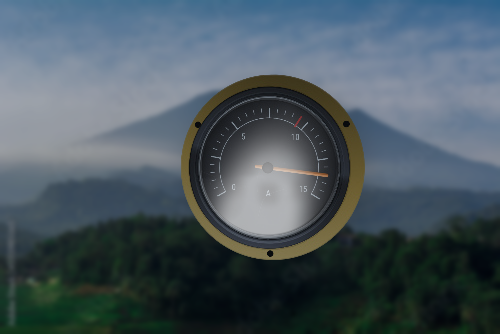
A 13.5
